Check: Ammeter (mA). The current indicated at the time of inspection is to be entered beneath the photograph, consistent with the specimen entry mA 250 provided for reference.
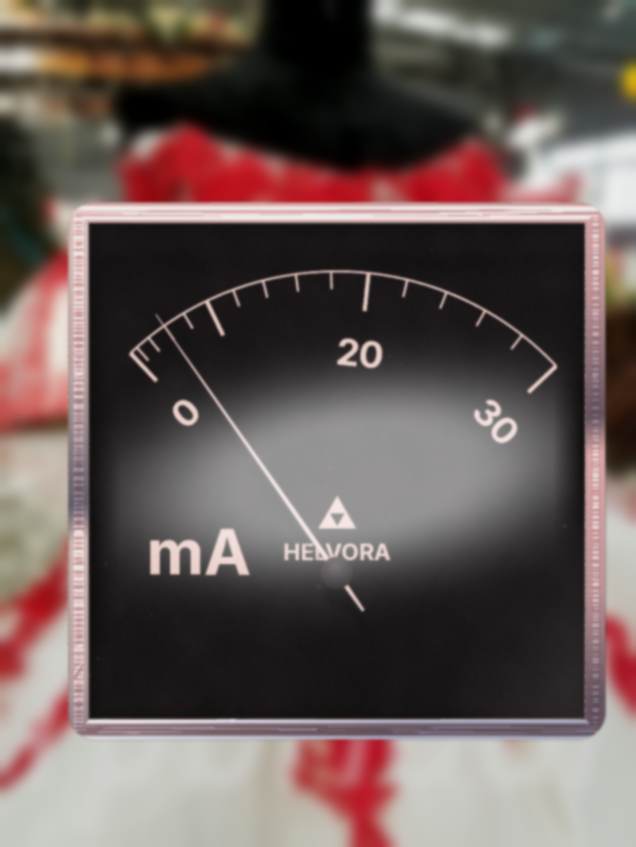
mA 6
